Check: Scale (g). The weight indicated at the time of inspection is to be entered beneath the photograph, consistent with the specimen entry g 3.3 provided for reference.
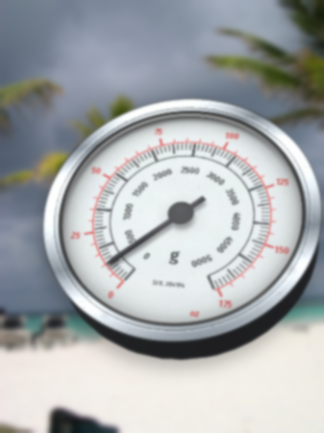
g 250
